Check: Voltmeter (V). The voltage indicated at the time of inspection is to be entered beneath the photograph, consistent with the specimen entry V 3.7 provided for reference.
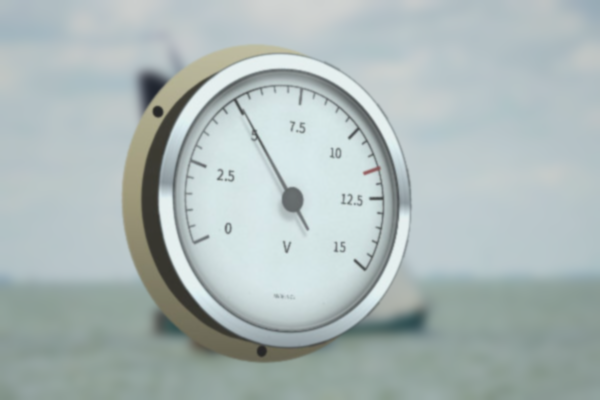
V 5
